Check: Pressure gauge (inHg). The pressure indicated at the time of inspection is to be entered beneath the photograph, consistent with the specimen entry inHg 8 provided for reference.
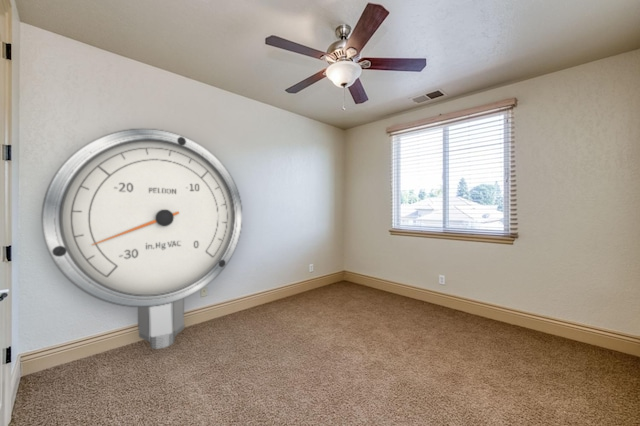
inHg -27
